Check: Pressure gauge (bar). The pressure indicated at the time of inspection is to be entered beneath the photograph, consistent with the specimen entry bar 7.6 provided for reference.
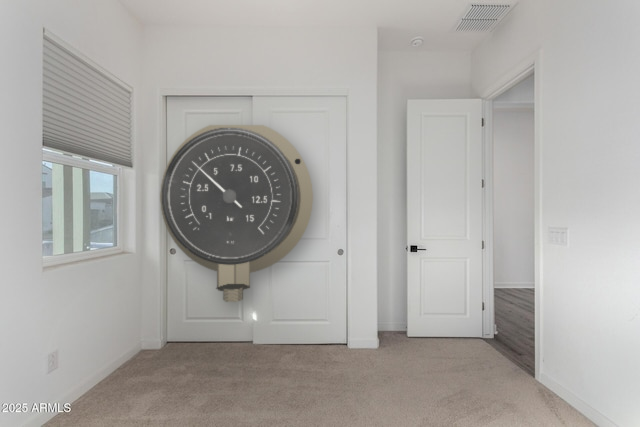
bar 4
